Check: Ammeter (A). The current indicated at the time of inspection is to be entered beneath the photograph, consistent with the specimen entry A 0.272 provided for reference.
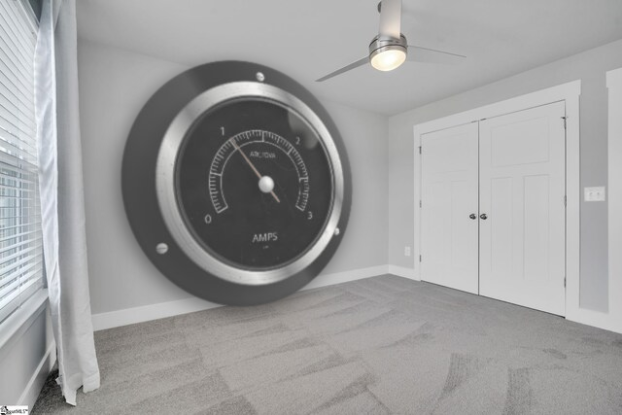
A 1
